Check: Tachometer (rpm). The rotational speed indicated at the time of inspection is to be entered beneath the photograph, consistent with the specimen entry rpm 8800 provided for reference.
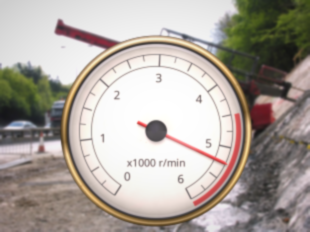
rpm 5250
